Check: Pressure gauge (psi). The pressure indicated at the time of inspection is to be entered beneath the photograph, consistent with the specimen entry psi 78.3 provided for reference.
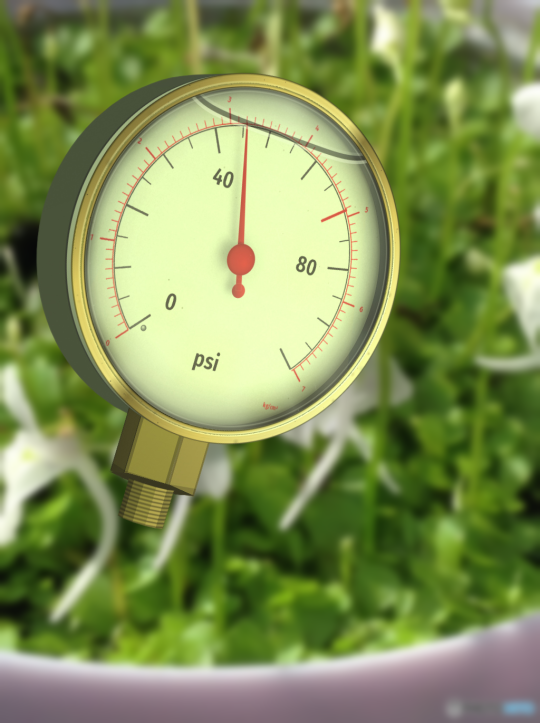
psi 45
